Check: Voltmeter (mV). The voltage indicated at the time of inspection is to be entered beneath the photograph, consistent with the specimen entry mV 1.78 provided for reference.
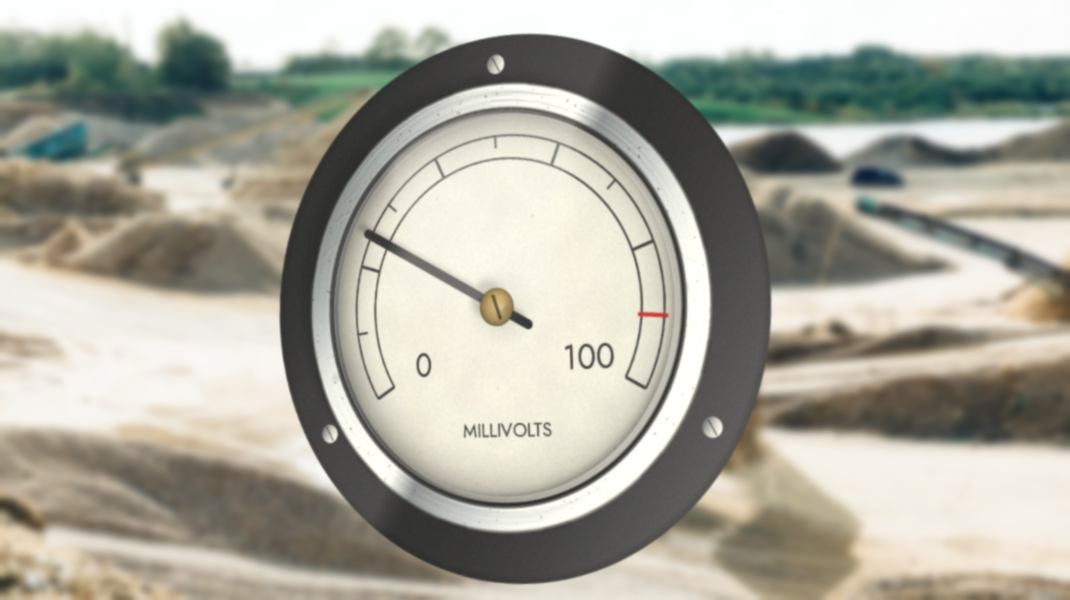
mV 25
